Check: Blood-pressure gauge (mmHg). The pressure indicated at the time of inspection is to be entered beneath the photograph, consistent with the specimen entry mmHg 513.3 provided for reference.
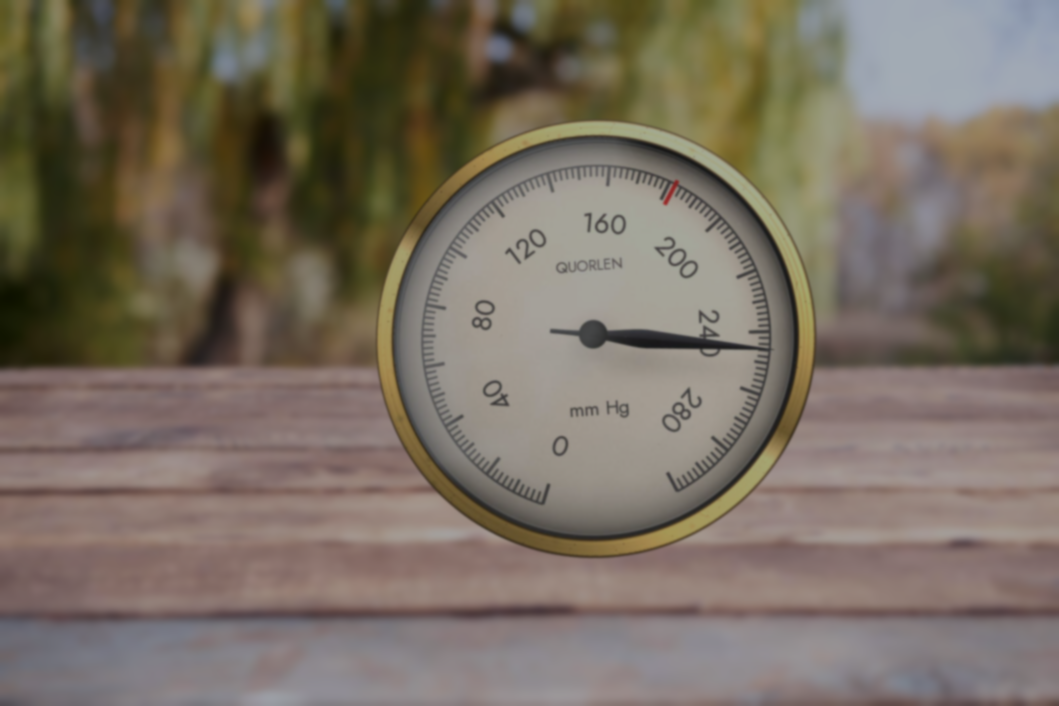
mmHg 246
